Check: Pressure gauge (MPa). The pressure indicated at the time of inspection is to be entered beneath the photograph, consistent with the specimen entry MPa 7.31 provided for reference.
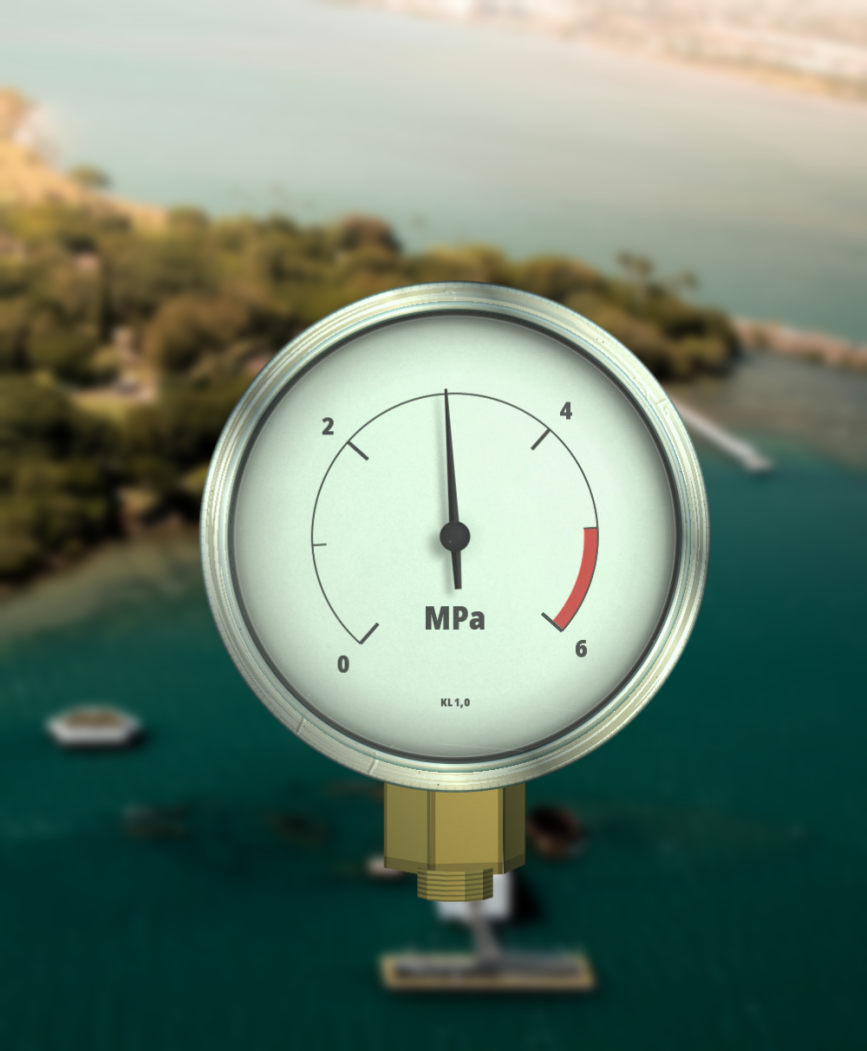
MPa 3
